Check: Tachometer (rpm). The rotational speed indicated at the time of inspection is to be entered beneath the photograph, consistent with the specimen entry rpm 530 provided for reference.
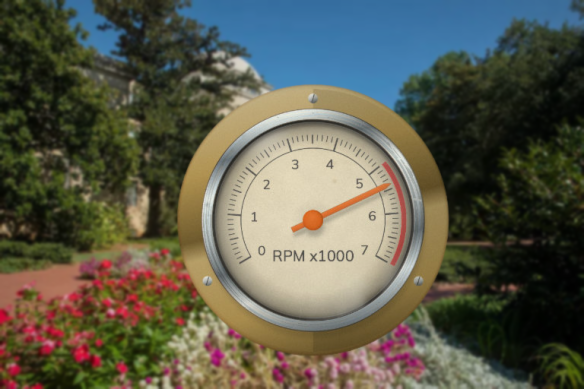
rpm 5400
